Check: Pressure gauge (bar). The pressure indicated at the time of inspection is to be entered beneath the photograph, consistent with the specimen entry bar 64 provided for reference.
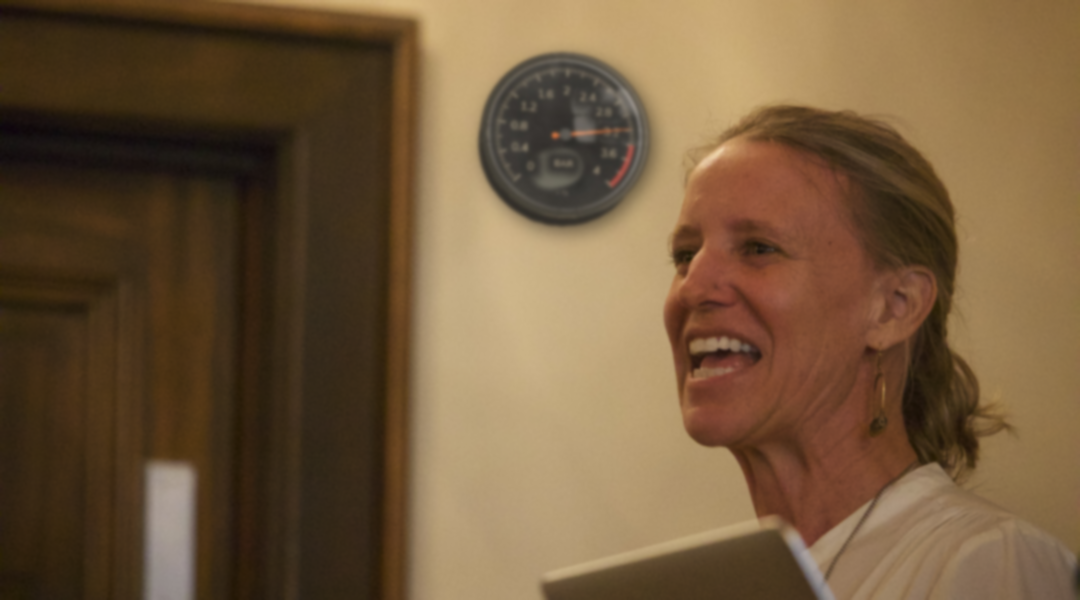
bar 3.2
